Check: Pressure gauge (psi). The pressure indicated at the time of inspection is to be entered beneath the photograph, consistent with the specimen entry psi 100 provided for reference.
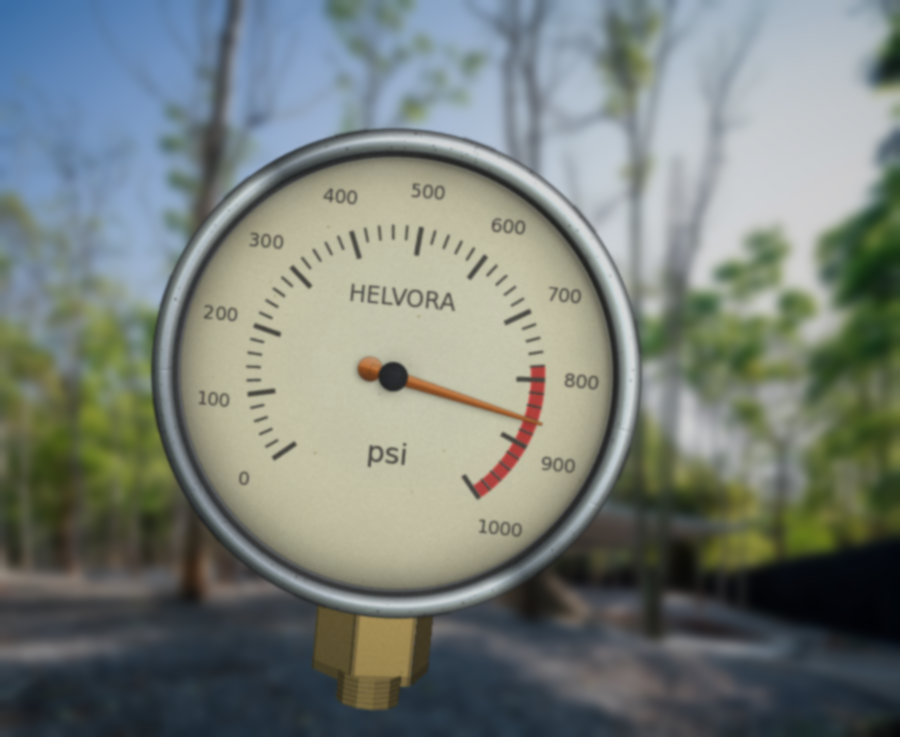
psi 860
